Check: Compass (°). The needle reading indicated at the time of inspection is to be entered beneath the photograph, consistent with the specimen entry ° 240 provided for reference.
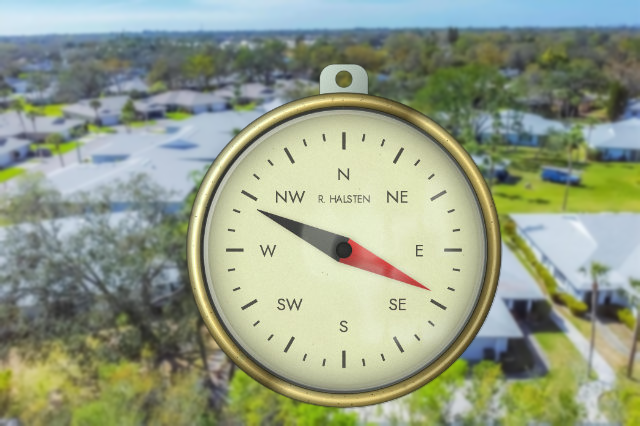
° 115
